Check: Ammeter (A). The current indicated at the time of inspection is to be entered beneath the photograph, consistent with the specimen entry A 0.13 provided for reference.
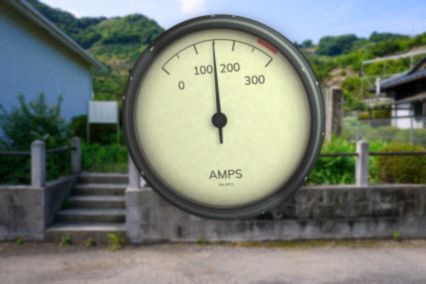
A 150
